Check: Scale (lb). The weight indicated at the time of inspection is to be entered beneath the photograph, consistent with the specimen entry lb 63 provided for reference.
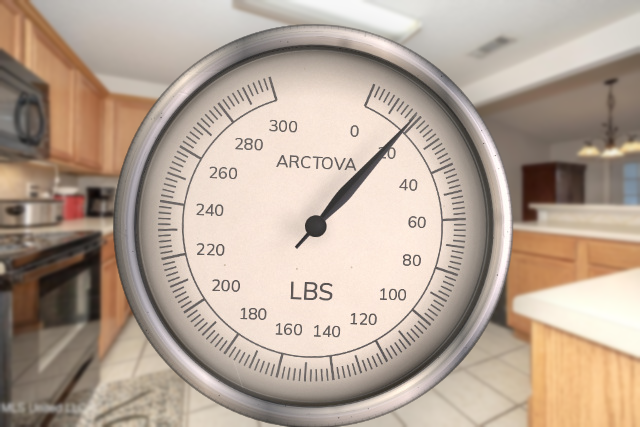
lb 18
